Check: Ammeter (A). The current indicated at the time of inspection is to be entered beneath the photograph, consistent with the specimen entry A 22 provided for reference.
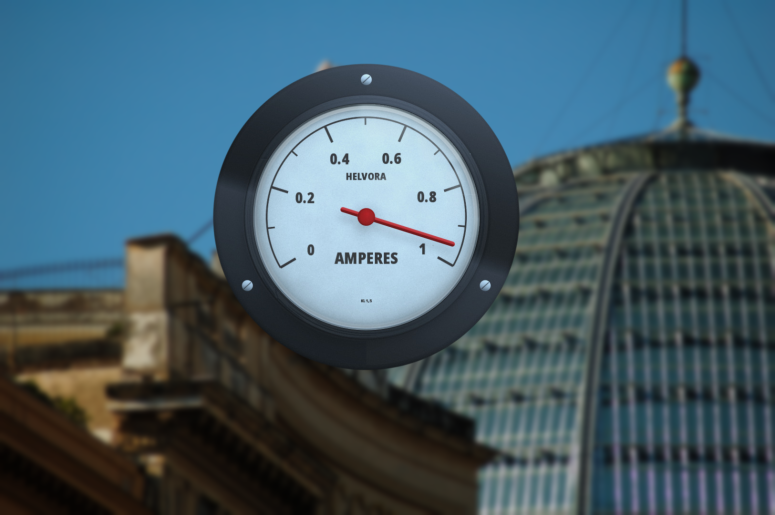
A 0.95
